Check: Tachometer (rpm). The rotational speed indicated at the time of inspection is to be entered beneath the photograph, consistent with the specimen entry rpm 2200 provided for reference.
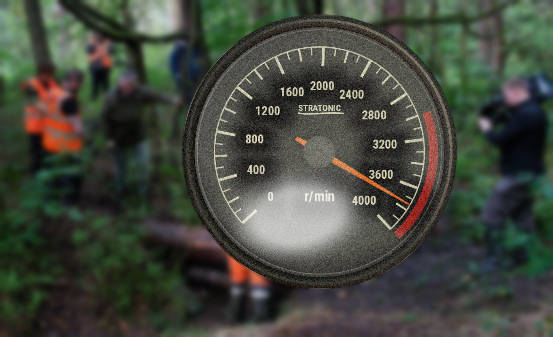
rpm 3750
